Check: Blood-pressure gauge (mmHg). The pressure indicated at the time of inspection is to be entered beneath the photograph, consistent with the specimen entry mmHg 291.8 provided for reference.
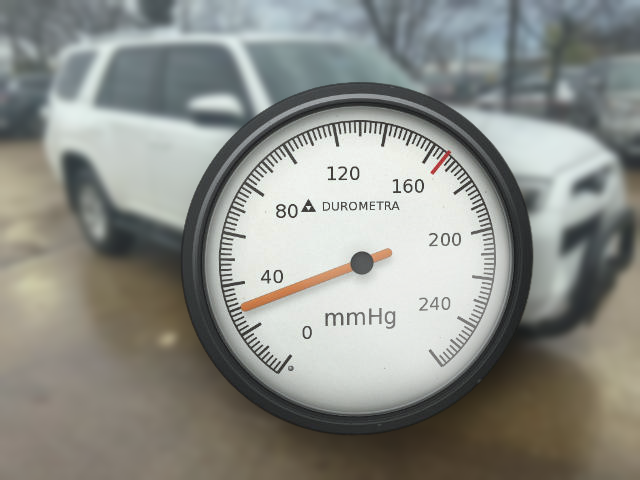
mmHg 30
